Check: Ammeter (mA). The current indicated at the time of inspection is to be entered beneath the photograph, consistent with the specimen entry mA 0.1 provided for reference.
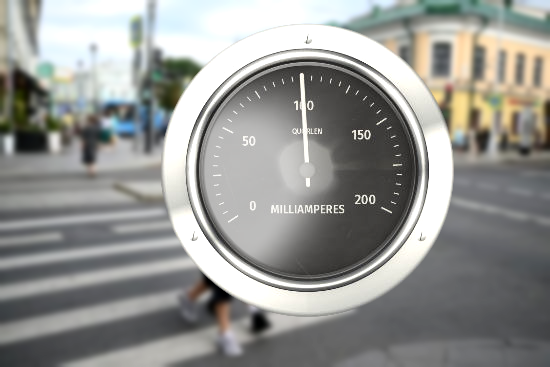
mA 100
